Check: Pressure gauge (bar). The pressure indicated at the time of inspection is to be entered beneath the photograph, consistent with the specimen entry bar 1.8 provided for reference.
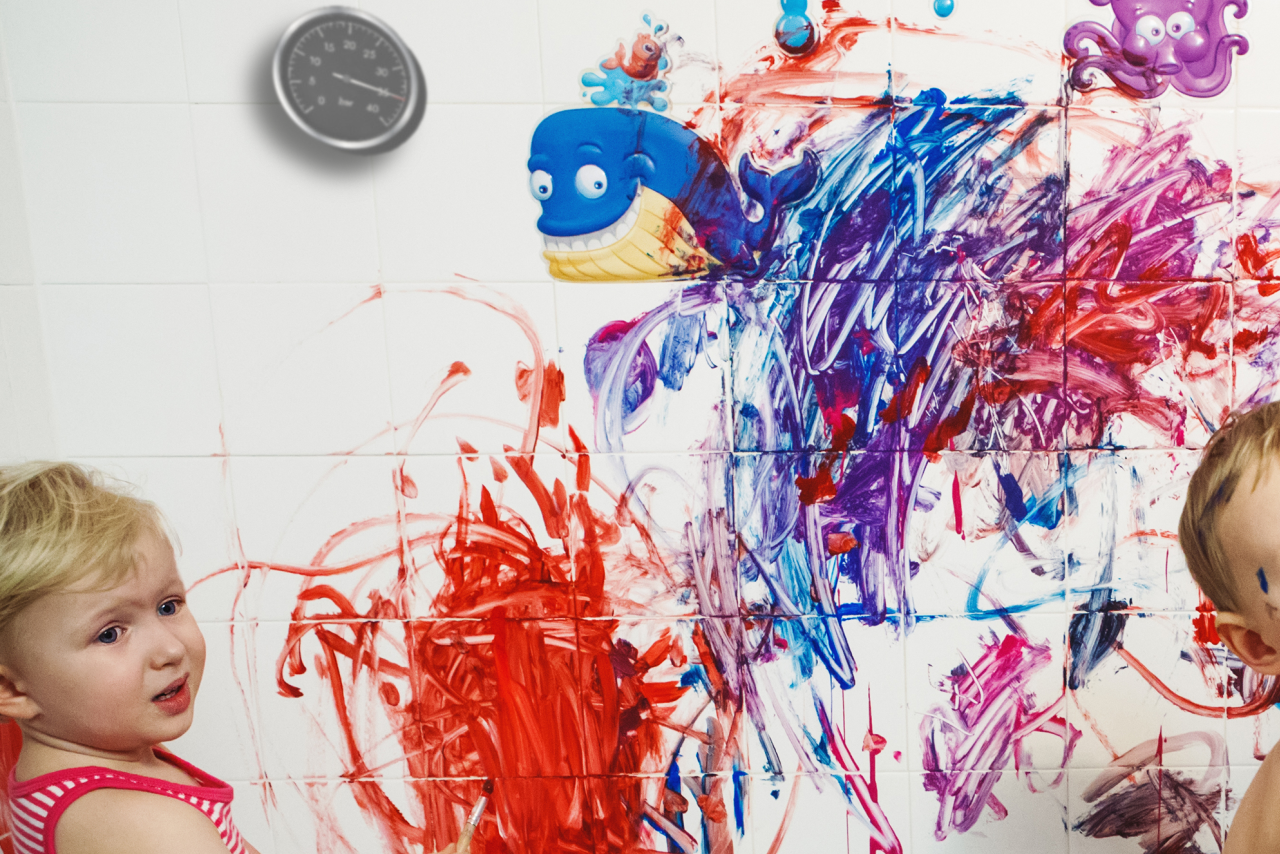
bar 35
